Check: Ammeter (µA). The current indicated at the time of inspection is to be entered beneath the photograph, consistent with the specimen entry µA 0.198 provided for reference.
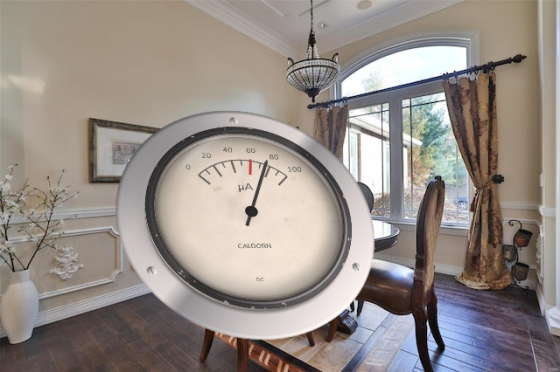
µA 75
